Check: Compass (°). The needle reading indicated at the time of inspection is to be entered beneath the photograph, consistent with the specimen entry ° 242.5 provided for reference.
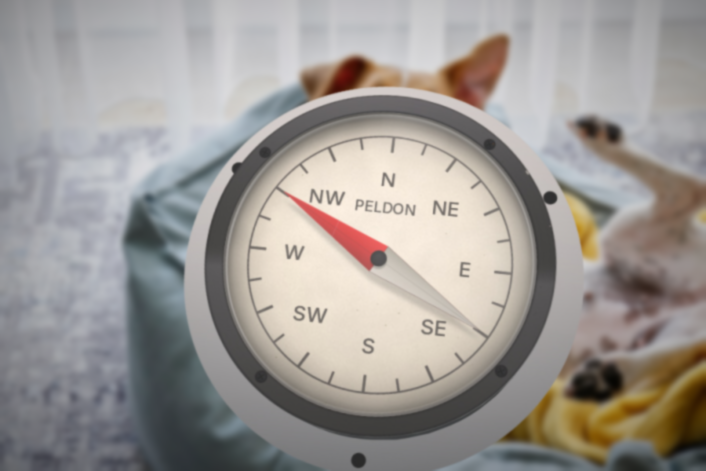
° 300
